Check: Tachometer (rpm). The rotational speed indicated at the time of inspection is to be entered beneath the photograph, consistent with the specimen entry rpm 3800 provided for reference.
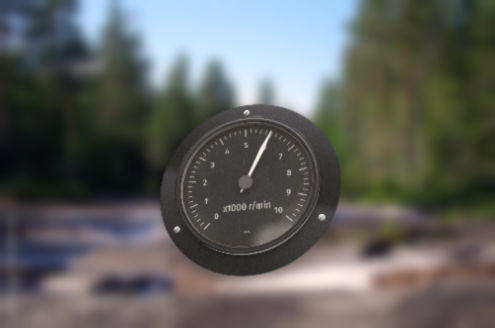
rpm 6000
